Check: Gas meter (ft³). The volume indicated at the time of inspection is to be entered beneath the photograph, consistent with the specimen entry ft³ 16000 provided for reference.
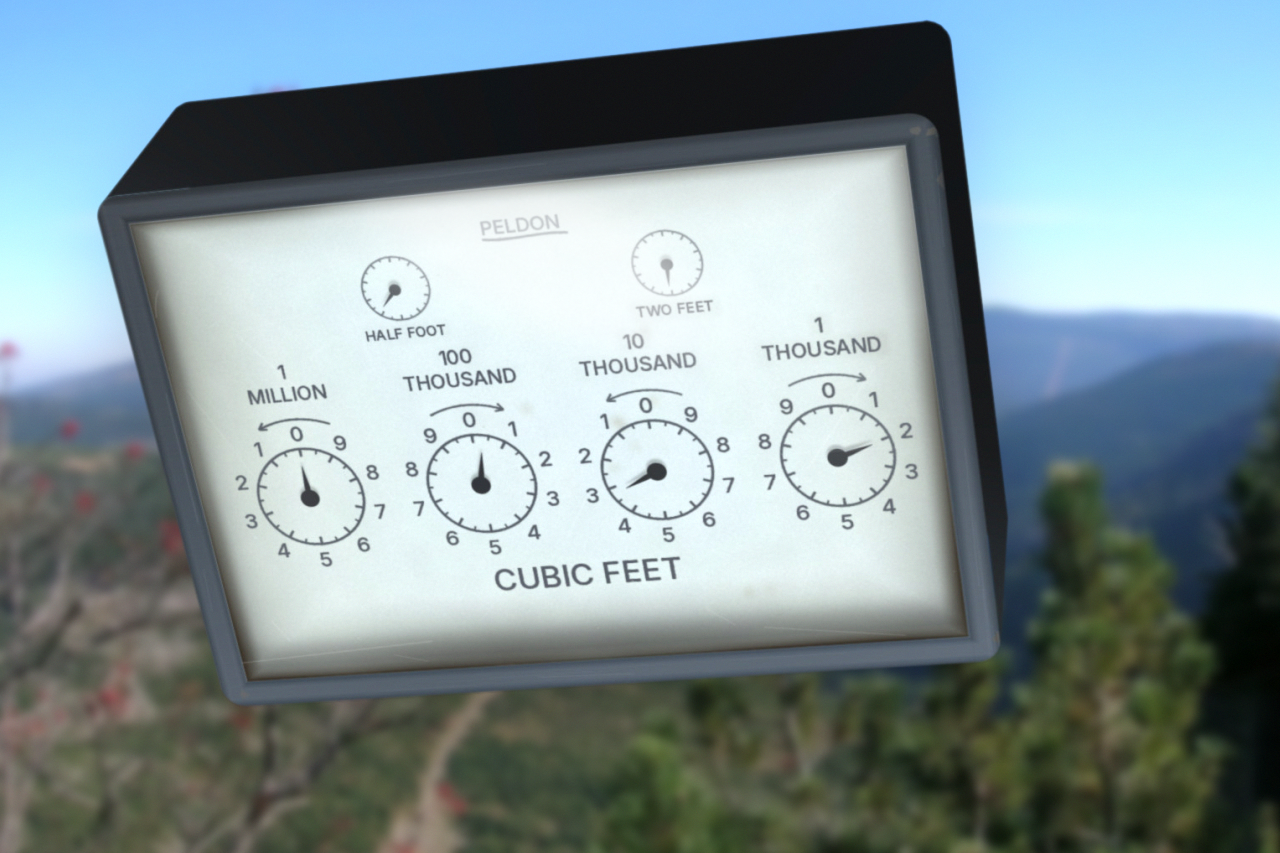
ft³ 3200
